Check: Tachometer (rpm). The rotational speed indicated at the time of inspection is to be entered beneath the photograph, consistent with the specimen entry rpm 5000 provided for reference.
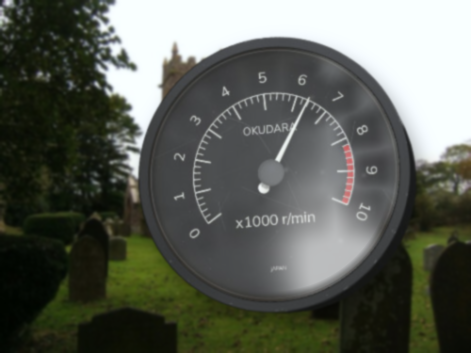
rpm 6400
